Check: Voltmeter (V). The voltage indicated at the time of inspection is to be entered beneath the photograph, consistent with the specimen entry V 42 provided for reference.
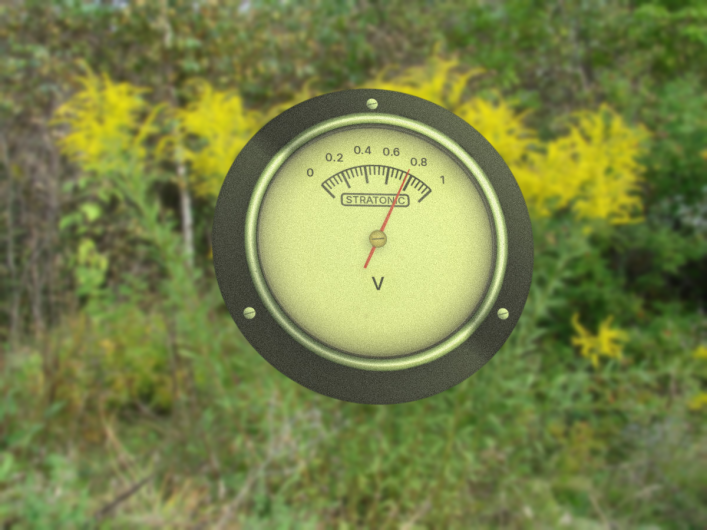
V 0.76
